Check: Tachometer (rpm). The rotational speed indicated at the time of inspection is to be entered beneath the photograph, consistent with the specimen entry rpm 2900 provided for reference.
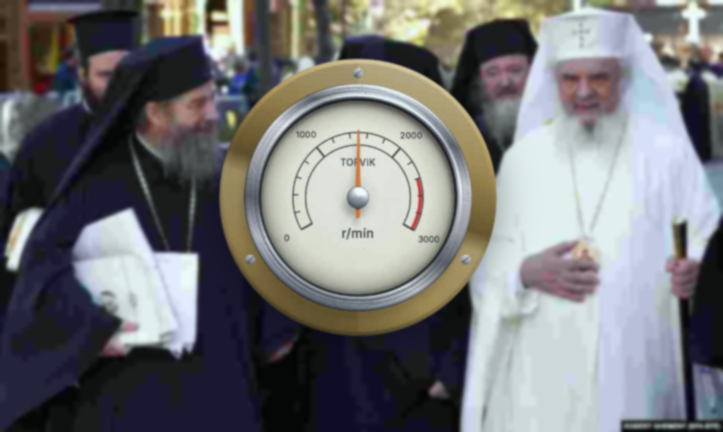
rpm 1500
